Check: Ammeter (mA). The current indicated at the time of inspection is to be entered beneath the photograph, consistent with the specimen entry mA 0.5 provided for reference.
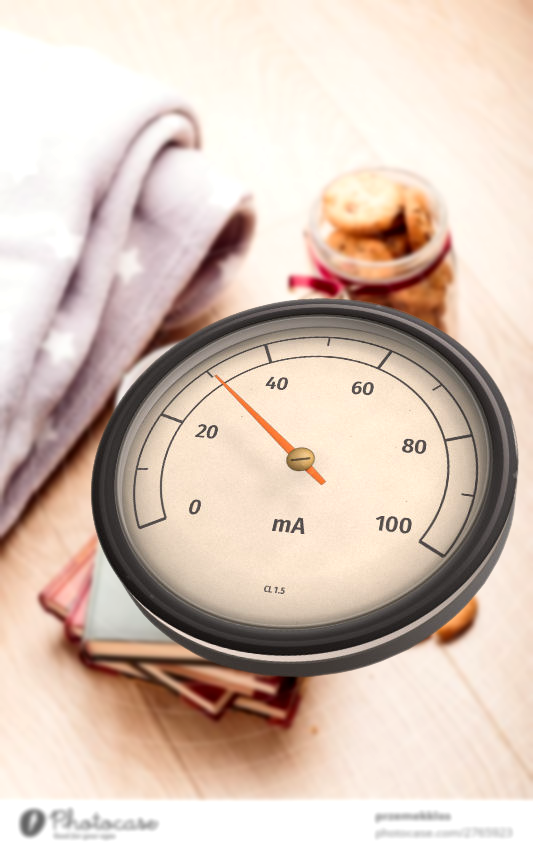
mA 30
